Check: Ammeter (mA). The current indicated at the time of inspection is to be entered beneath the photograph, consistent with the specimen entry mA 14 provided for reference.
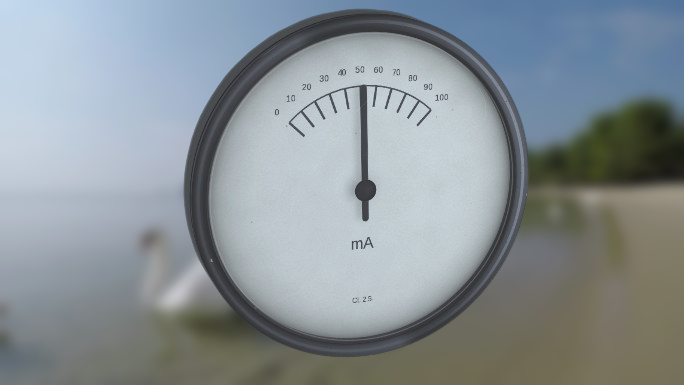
mA 50
